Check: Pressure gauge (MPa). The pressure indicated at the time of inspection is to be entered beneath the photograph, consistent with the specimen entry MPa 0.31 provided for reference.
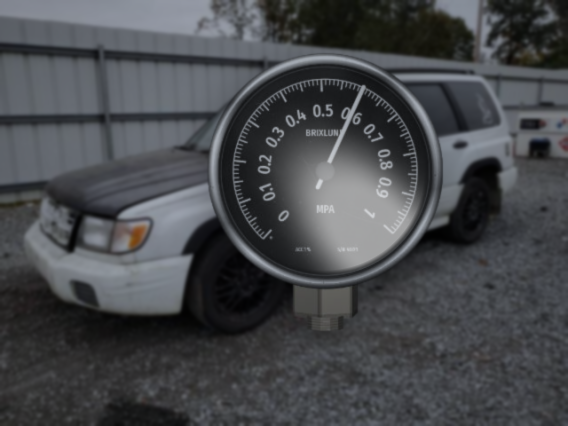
MPa 0.6
